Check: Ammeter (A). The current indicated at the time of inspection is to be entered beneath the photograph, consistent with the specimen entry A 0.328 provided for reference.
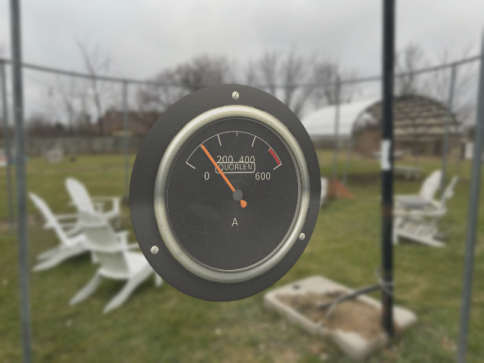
A 100
